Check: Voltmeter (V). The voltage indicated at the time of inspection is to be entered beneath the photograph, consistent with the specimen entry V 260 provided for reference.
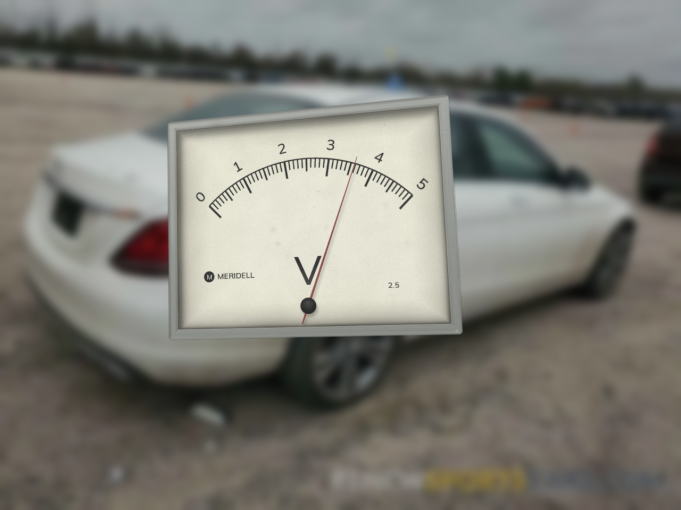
V 3.6
